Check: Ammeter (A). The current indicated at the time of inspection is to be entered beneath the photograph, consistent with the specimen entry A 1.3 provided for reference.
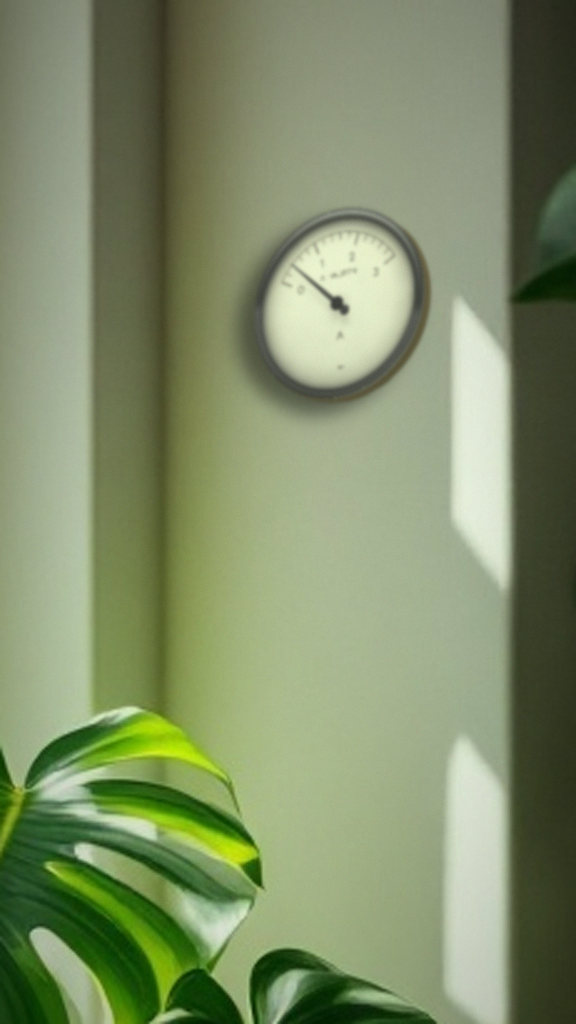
A 0.4
